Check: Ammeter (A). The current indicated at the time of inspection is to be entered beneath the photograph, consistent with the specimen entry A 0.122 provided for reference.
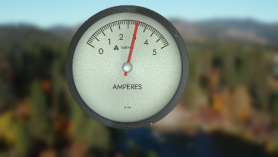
A 3
